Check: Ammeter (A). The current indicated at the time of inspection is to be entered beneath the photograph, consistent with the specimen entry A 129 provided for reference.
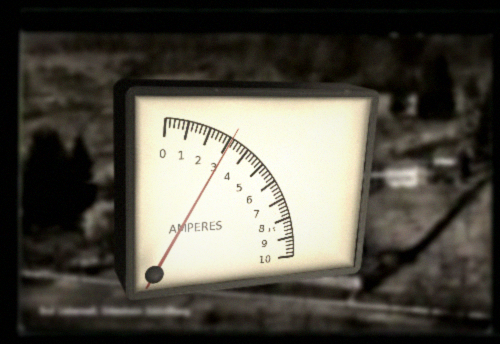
A 3
